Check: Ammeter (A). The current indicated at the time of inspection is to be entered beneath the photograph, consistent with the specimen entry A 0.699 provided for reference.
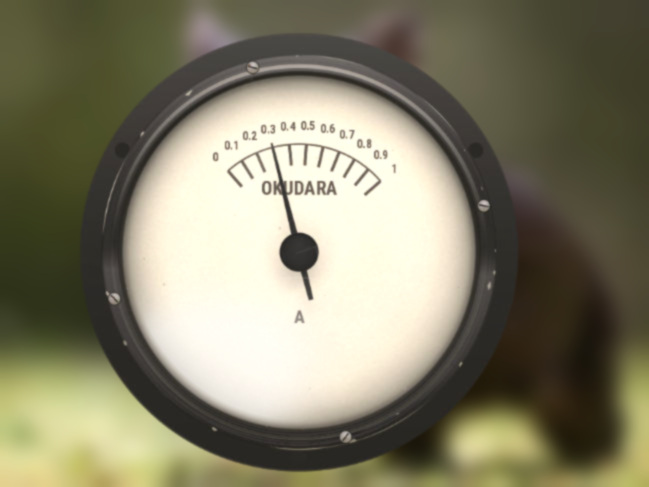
A 0.3
